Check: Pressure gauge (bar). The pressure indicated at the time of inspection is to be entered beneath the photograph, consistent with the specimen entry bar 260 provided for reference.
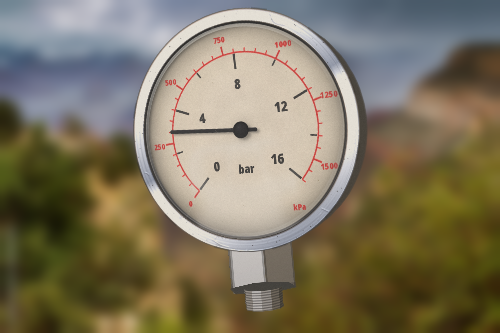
bar 3
